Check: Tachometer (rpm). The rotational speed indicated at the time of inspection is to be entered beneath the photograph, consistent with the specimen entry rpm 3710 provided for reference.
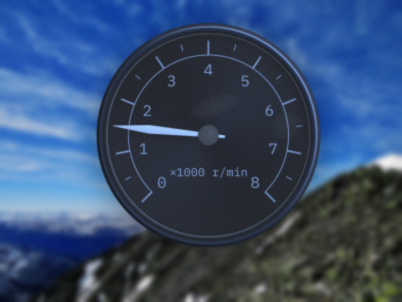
rpm 1500
